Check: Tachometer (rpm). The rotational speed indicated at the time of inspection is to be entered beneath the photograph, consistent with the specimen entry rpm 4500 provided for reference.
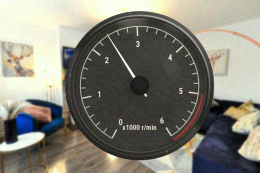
rpm 2400
